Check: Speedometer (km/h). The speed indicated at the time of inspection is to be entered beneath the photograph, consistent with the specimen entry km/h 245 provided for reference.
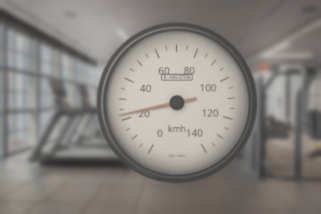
km/h 22.5
